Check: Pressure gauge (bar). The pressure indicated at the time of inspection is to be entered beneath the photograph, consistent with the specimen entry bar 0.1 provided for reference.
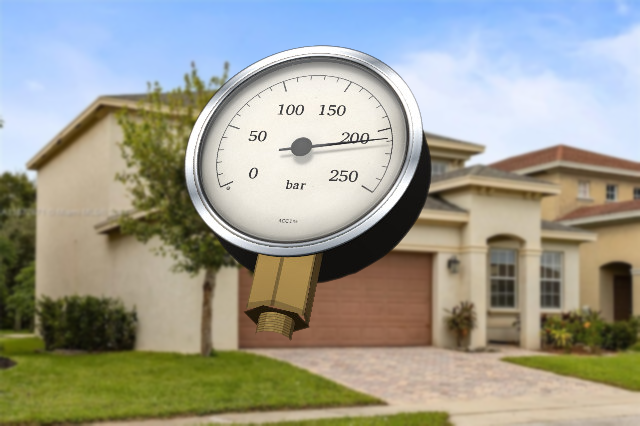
bar 210
